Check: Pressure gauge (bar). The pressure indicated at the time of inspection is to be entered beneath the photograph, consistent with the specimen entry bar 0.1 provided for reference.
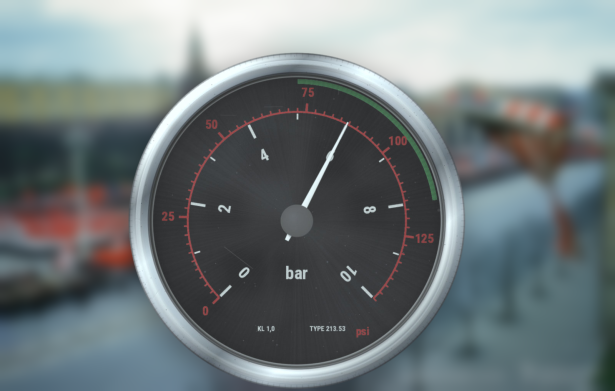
bar 6
